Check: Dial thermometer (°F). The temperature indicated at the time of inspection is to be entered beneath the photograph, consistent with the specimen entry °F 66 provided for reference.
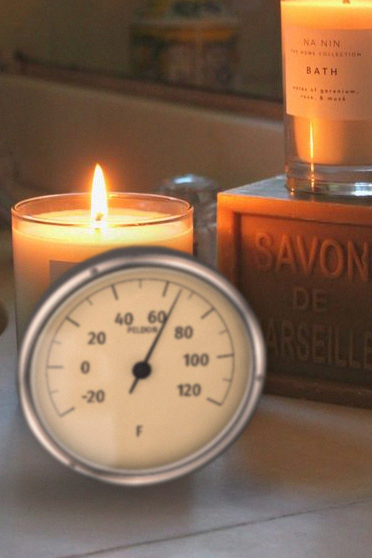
°F 65
